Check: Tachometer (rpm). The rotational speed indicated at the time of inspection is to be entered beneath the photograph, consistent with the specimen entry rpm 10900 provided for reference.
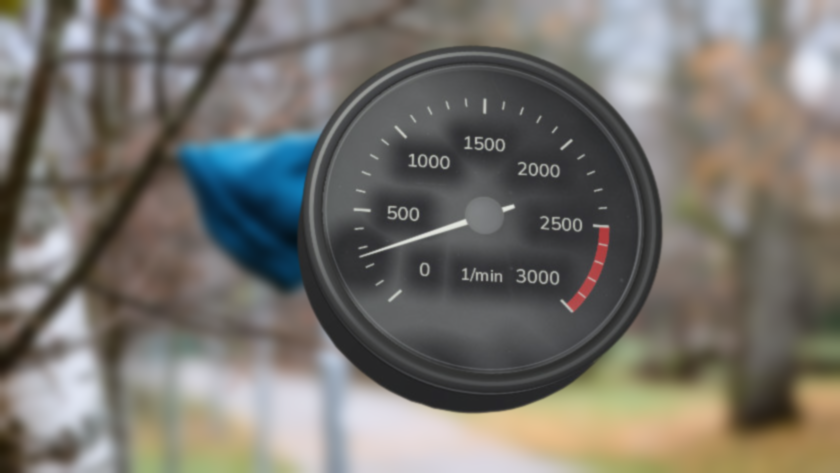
rpm 250
